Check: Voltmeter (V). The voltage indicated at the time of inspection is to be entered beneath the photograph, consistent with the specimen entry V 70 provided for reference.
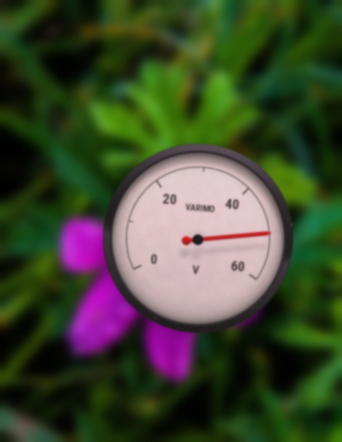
V 50
